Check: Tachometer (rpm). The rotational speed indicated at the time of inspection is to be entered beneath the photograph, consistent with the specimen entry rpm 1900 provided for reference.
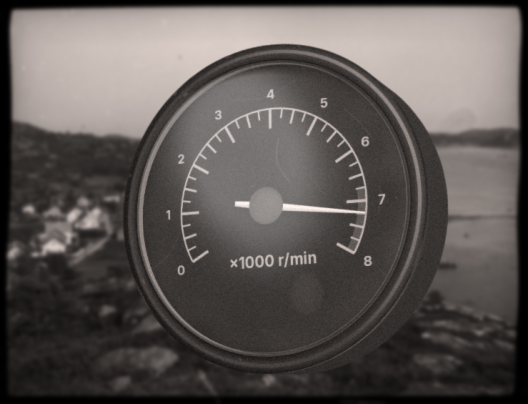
rpm 7250
